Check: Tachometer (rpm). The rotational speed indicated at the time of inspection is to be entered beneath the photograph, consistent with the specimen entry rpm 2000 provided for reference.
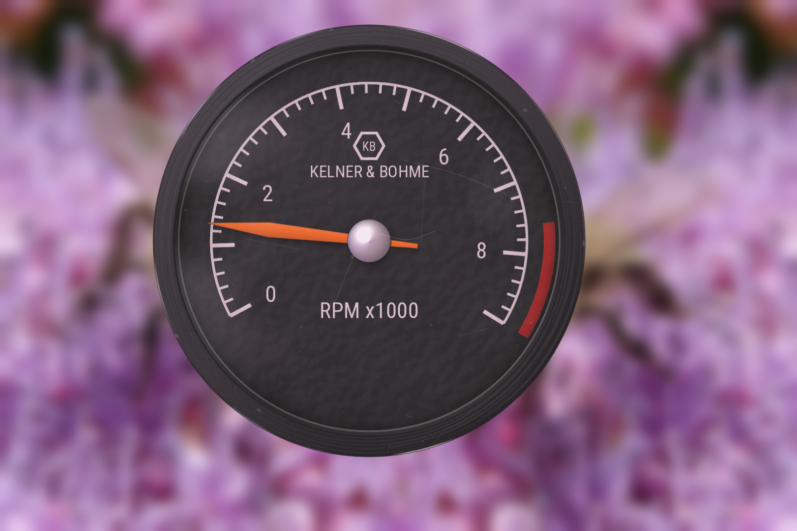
rpm 1300
